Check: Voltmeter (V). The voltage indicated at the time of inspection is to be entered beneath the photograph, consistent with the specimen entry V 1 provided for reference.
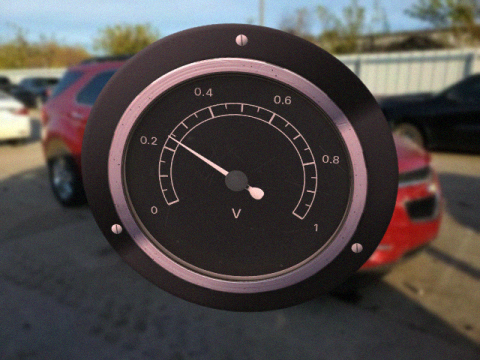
V 0.25
